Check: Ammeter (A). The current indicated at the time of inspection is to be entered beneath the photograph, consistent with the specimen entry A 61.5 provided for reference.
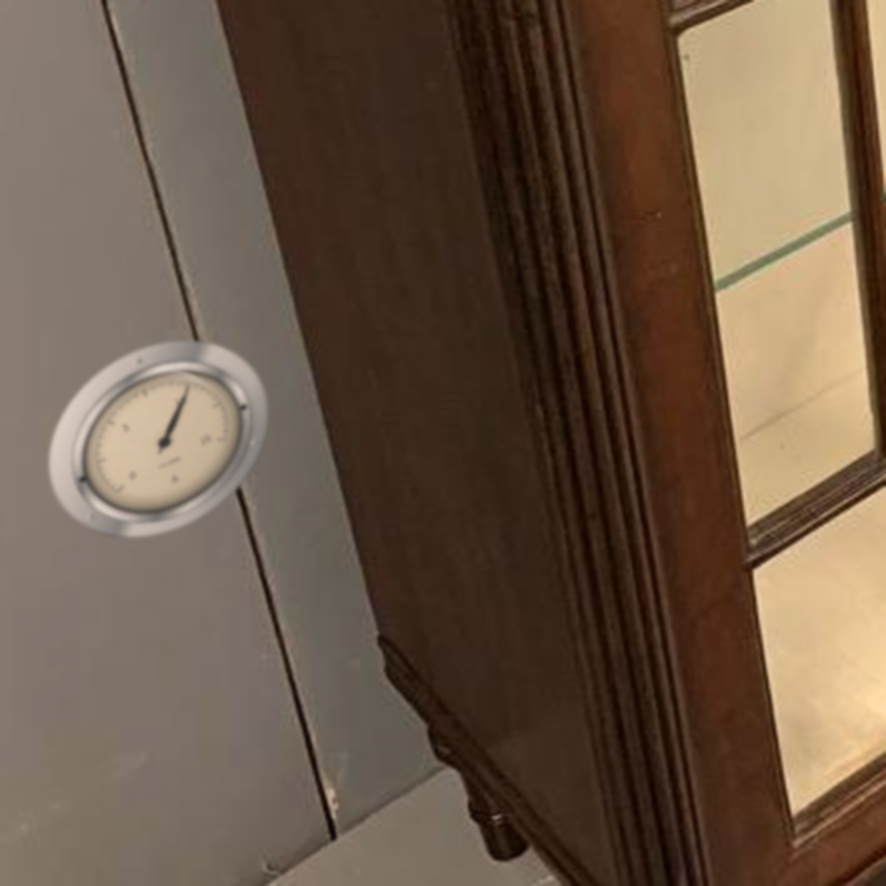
A 10
